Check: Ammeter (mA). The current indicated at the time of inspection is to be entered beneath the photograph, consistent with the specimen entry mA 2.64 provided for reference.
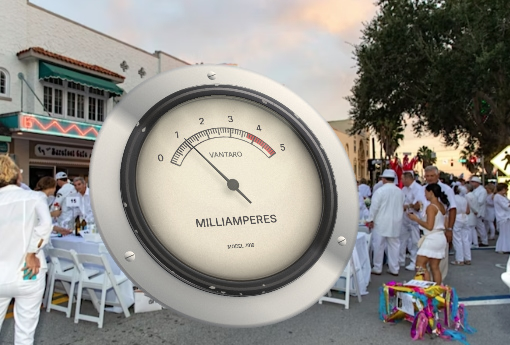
mA 1
